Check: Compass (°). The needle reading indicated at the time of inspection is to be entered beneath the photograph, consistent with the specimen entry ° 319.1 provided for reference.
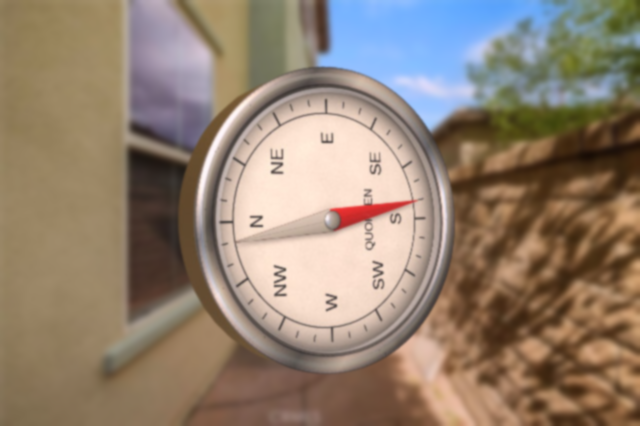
° 170
